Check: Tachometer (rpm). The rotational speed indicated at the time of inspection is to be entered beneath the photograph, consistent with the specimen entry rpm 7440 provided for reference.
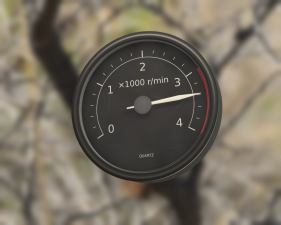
rpm 3400
